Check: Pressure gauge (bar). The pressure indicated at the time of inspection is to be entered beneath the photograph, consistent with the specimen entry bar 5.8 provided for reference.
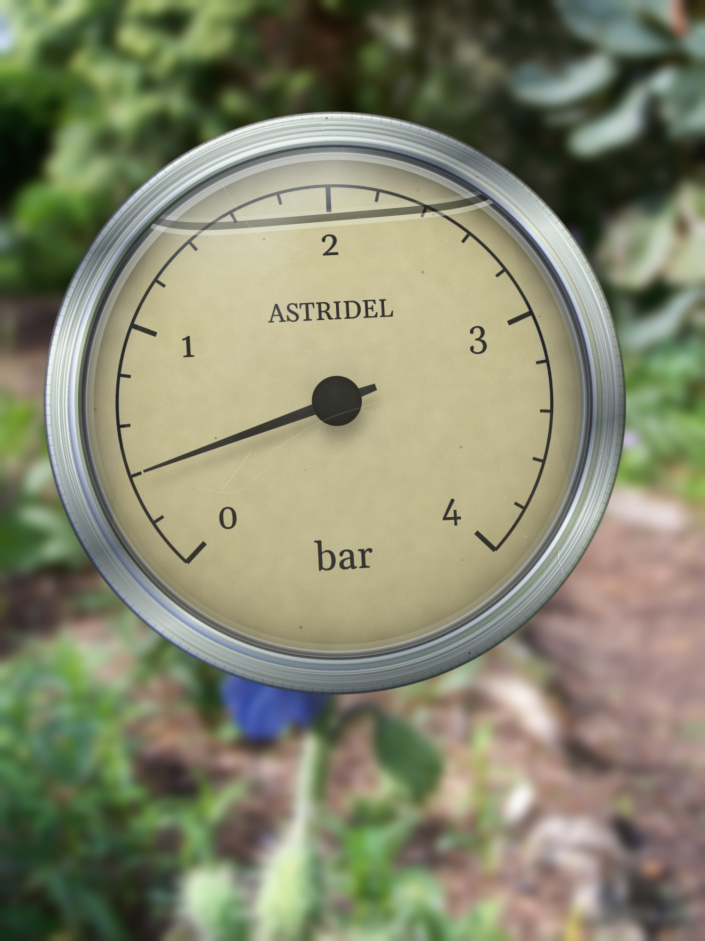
bar 0.4
